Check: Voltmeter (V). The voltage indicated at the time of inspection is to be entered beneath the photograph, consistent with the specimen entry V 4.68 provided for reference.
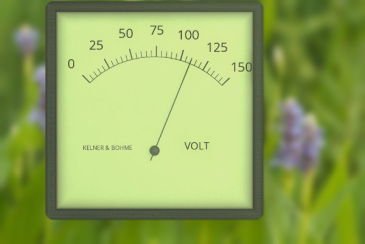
V 110
